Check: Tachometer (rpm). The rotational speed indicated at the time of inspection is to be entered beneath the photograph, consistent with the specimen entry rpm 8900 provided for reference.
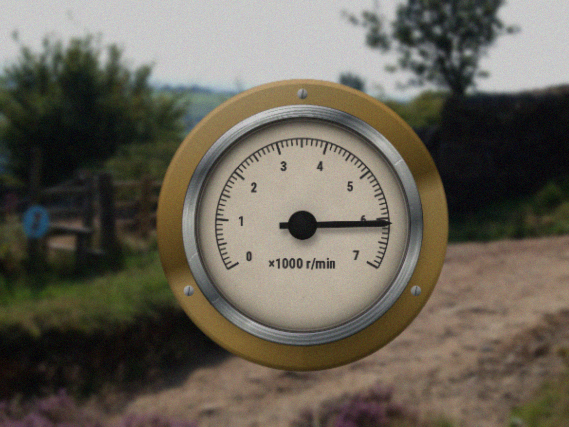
rpm 6100
